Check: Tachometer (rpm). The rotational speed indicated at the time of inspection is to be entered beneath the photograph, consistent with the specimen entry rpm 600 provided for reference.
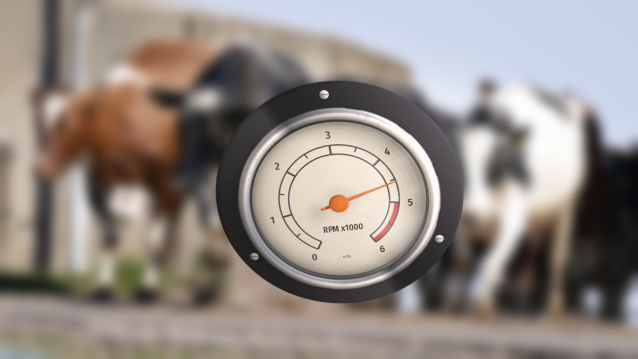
rpm 4500
